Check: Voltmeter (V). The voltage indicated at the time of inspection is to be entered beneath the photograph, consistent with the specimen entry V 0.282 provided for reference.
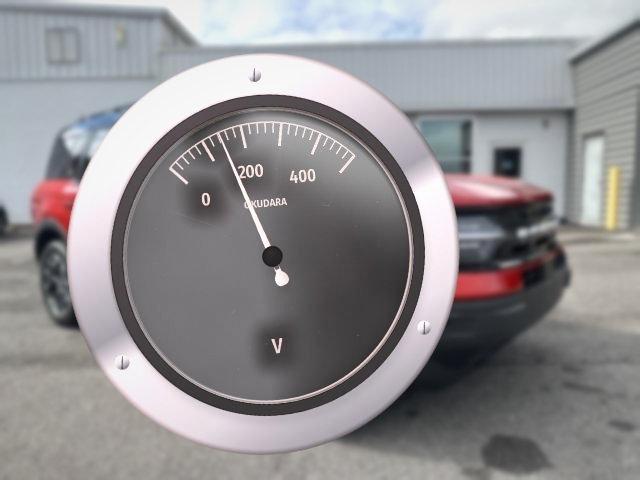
V 140
